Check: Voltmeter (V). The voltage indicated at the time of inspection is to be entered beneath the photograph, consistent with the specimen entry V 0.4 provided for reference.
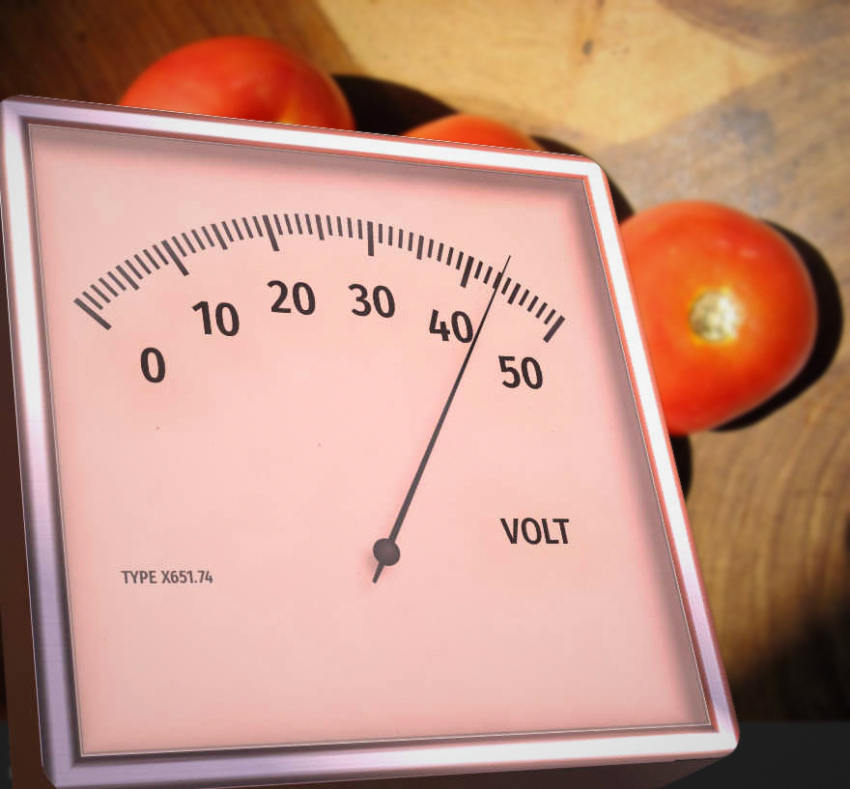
V 43
